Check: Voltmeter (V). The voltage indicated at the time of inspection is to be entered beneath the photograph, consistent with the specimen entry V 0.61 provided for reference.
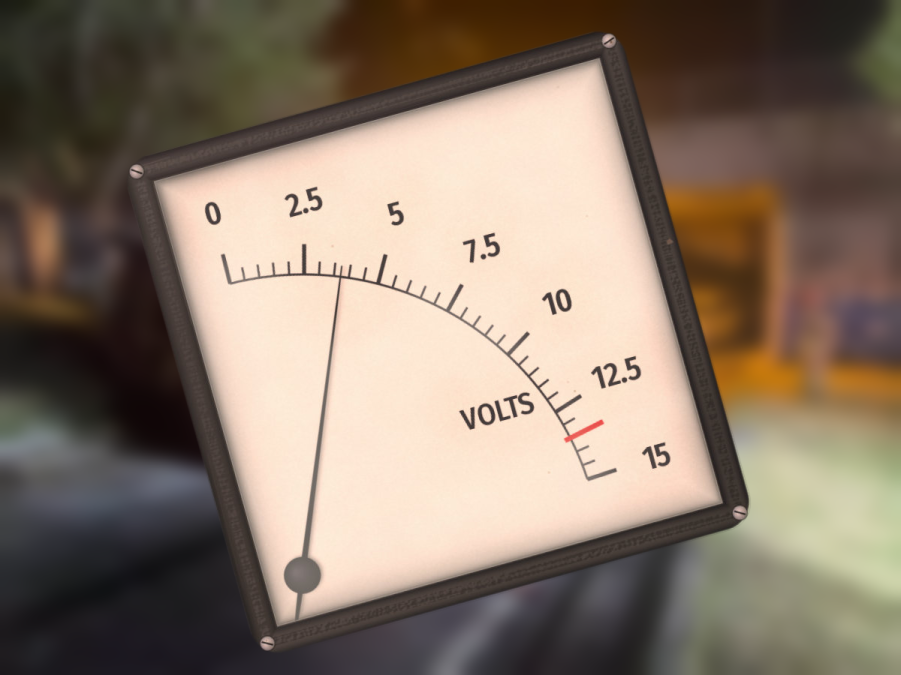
V 3.75
